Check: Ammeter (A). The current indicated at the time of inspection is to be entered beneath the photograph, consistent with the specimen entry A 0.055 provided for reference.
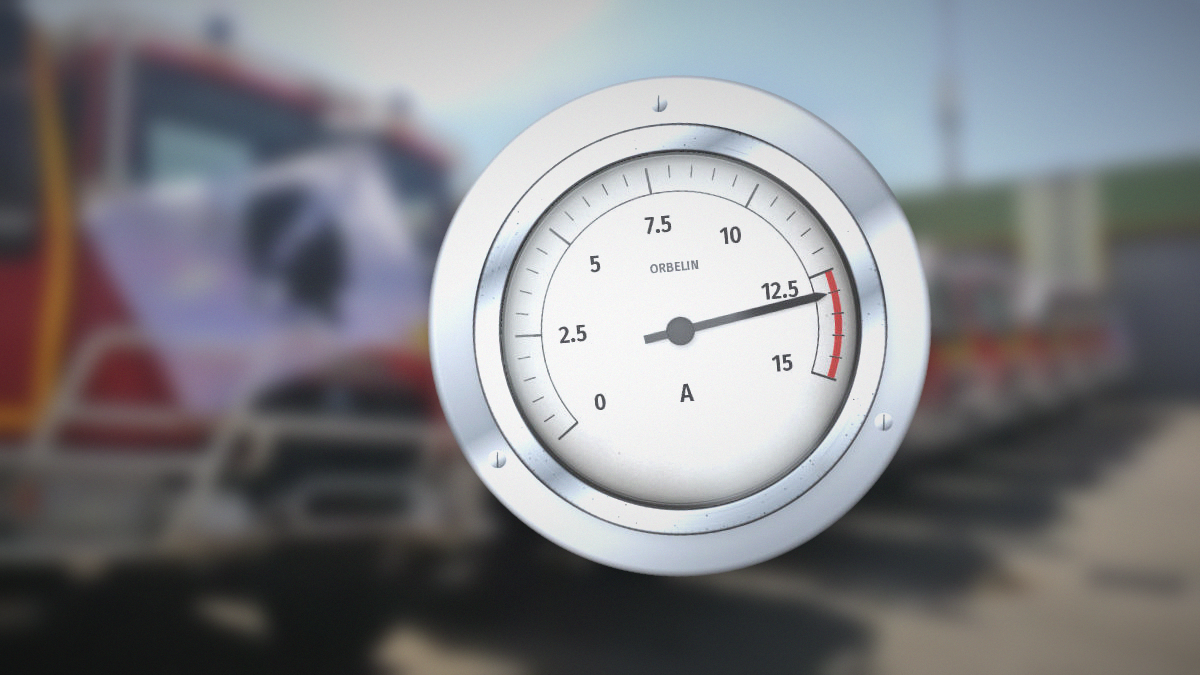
A 13
